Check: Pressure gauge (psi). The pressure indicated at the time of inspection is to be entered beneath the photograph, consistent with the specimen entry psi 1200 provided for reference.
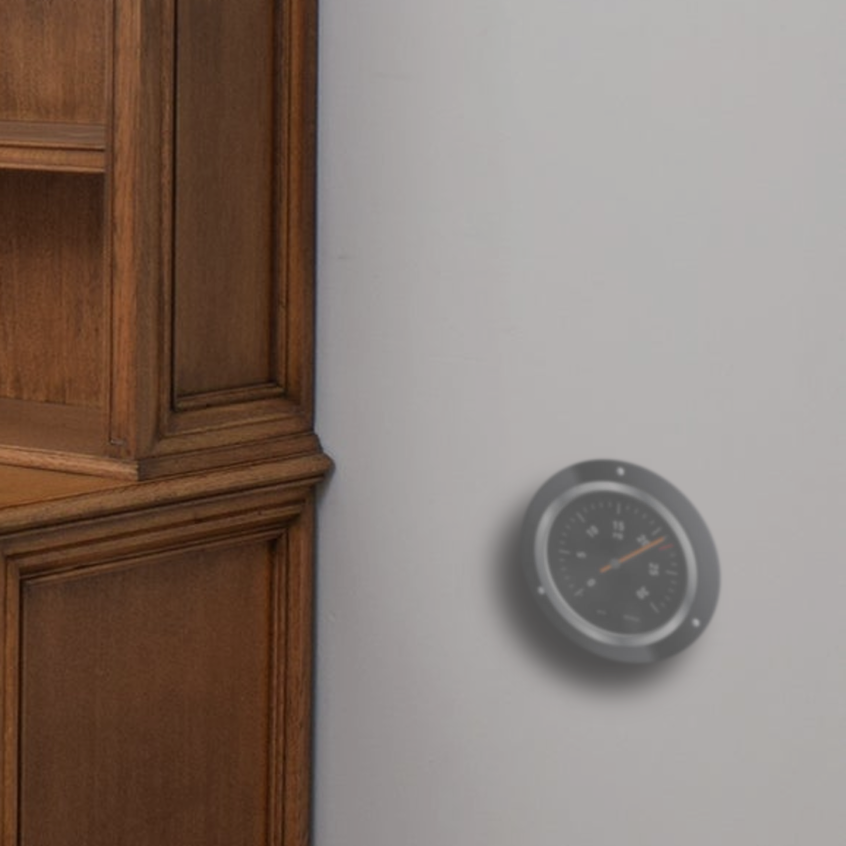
psi 21
